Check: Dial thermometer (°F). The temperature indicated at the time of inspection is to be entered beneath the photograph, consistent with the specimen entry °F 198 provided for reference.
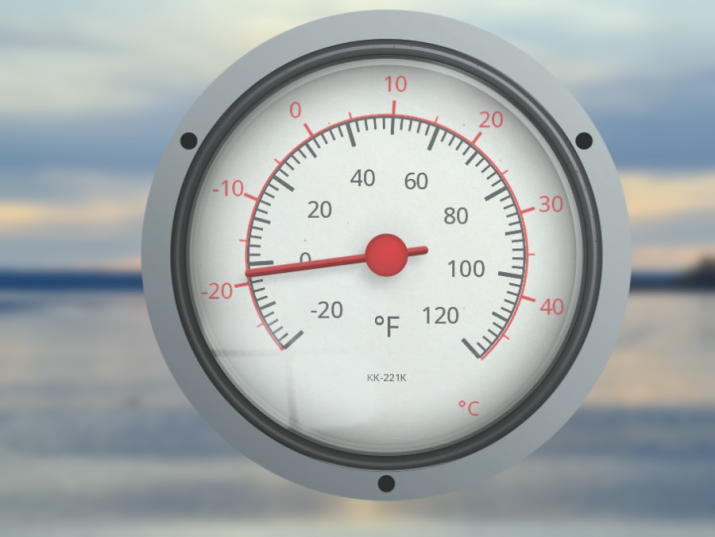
°F -2
